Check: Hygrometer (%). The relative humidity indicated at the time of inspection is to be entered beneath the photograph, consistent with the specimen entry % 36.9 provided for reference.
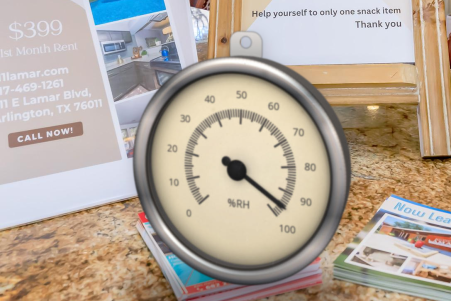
% 95
